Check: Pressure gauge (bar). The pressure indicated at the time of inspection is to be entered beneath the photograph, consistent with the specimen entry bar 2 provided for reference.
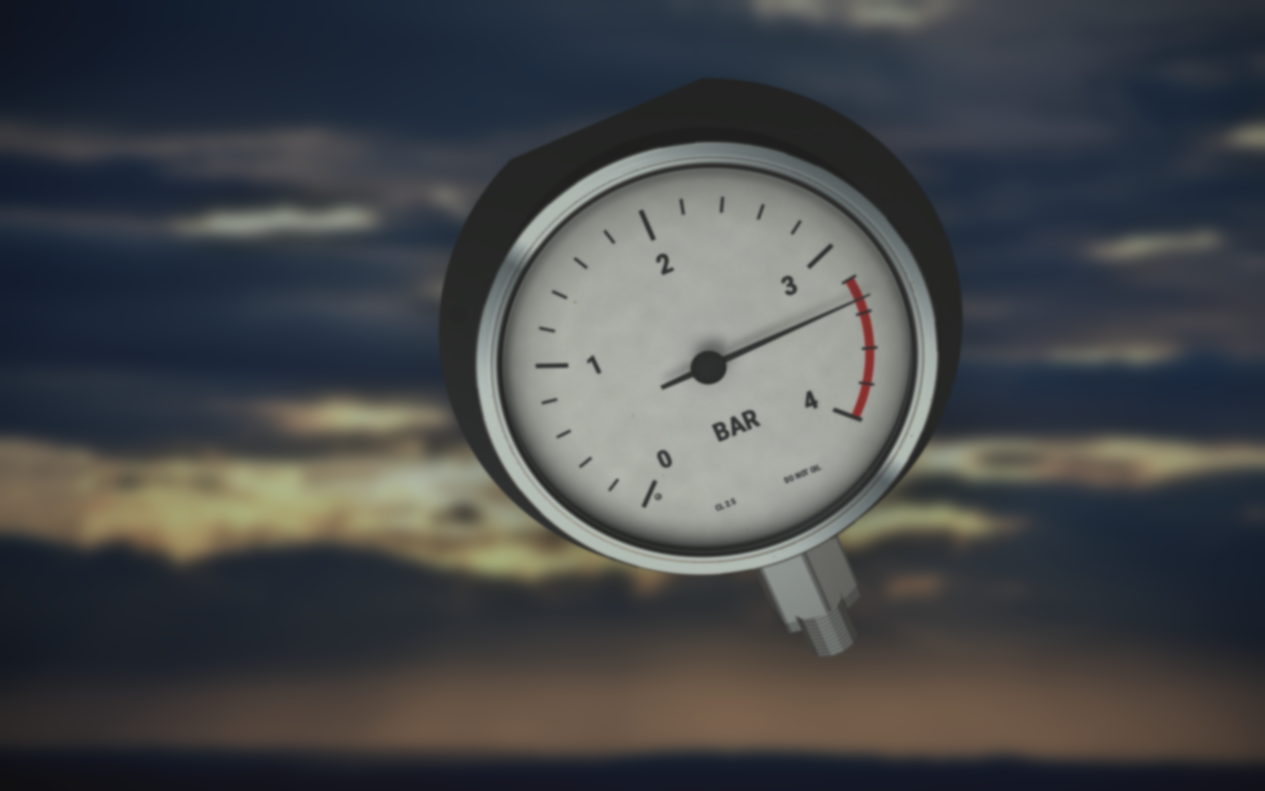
bar 3.3
